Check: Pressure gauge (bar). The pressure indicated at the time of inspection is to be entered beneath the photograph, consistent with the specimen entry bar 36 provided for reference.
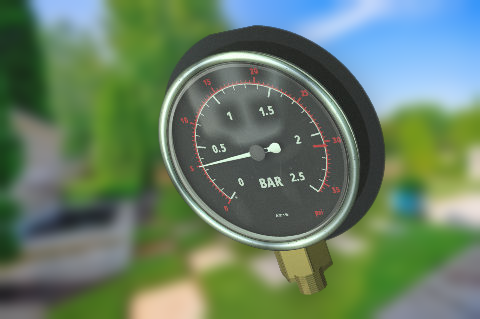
bar 0.35
